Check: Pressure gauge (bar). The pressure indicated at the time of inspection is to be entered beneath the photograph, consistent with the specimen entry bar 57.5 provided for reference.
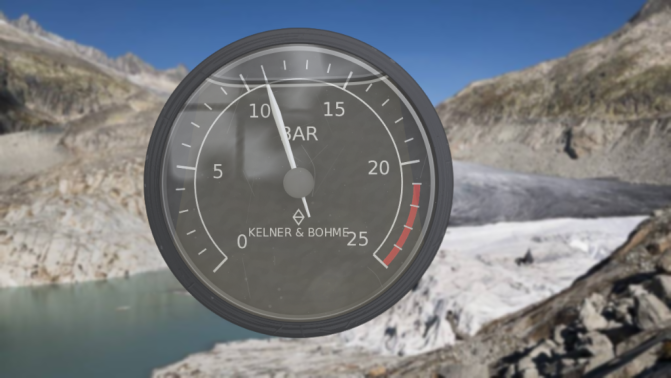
bar 11
